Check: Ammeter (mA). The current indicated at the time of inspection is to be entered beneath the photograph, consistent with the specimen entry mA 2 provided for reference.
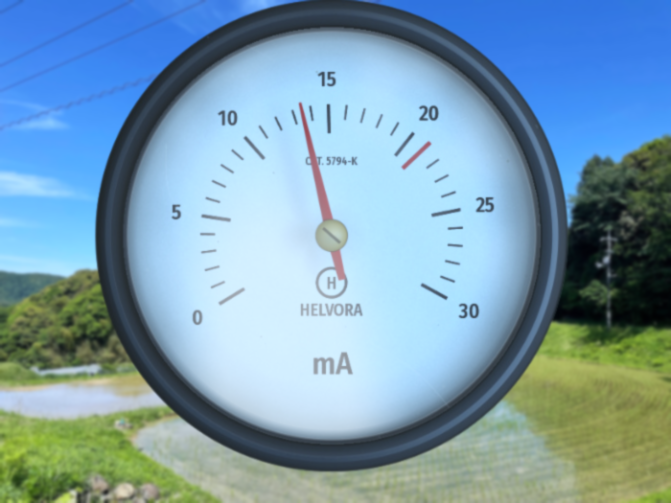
mA 13.5
